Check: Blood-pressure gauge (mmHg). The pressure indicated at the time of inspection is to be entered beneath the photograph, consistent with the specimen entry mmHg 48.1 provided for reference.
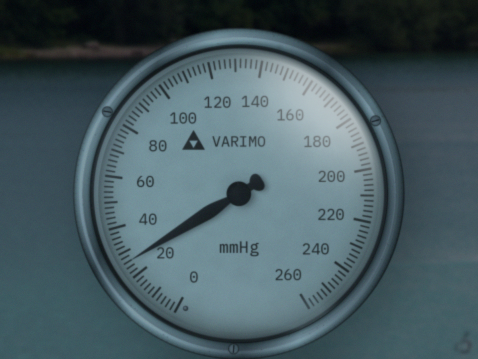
mmHg 26
